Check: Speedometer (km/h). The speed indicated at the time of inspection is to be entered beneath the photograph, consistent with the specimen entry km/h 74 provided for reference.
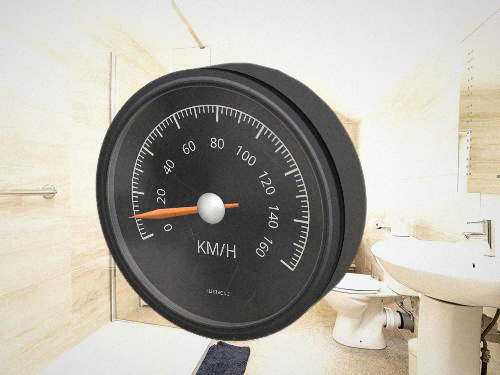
km/h 10
